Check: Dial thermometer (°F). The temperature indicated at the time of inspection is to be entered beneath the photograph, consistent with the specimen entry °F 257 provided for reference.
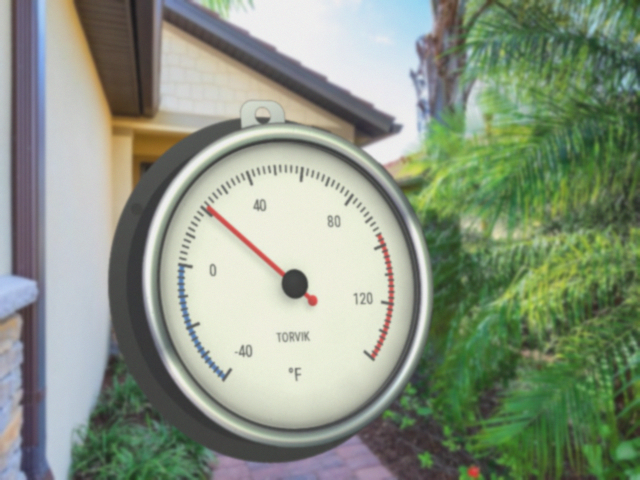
°F 20
